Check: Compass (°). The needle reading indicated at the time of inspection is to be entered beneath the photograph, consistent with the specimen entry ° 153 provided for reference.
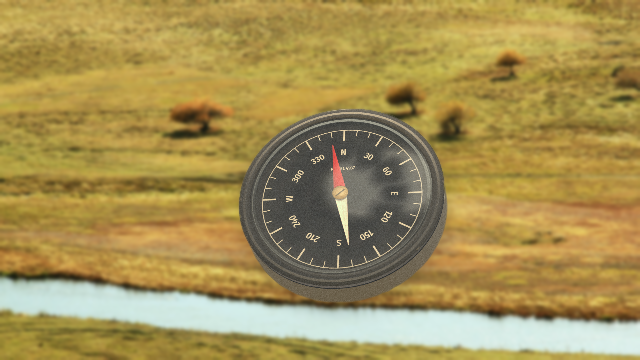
° 350
